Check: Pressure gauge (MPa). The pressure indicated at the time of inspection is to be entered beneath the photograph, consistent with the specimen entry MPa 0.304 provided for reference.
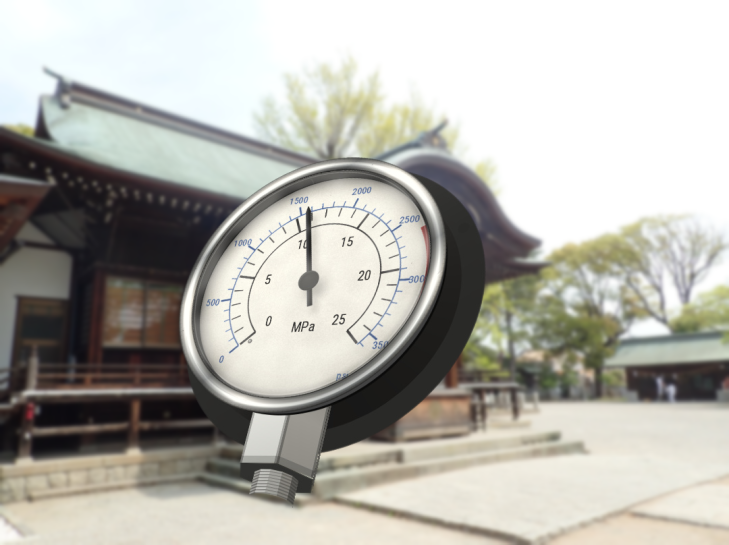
MPa 11
